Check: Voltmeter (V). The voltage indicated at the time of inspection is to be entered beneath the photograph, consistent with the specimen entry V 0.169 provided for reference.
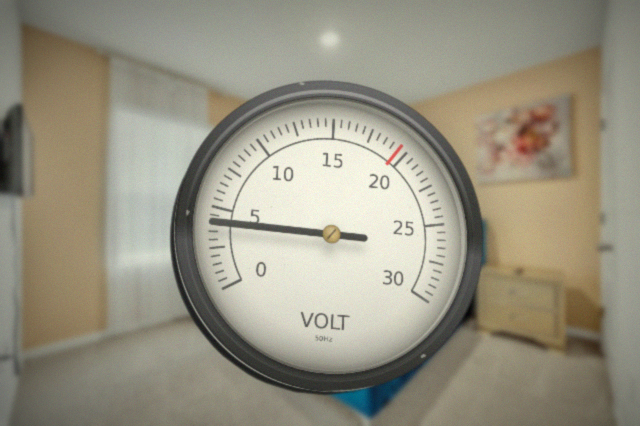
V 4
